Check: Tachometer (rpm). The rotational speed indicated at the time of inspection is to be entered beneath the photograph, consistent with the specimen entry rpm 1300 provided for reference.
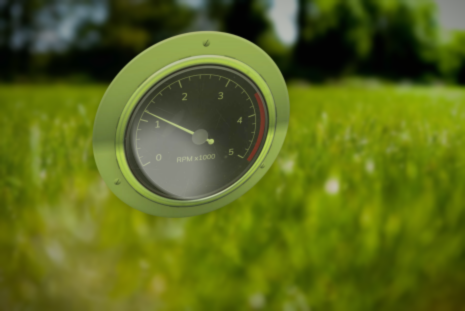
rpm 1200
